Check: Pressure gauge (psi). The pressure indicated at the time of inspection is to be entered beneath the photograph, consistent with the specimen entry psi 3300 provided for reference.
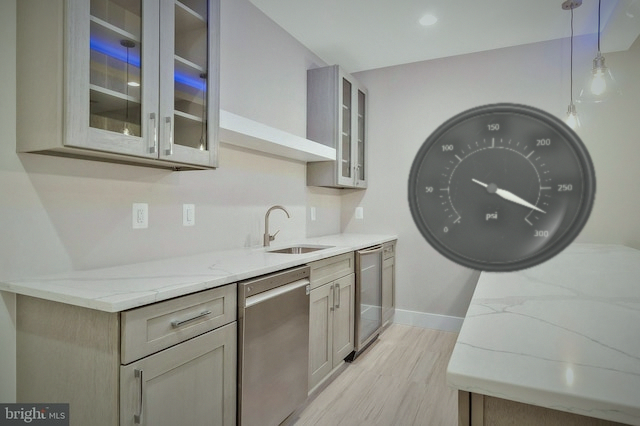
psi 280
